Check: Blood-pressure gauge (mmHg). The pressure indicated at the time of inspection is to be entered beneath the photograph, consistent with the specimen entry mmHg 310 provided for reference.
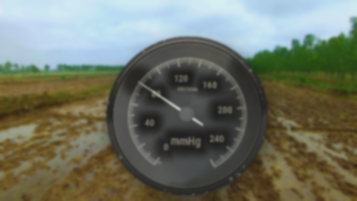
mmHg 80
